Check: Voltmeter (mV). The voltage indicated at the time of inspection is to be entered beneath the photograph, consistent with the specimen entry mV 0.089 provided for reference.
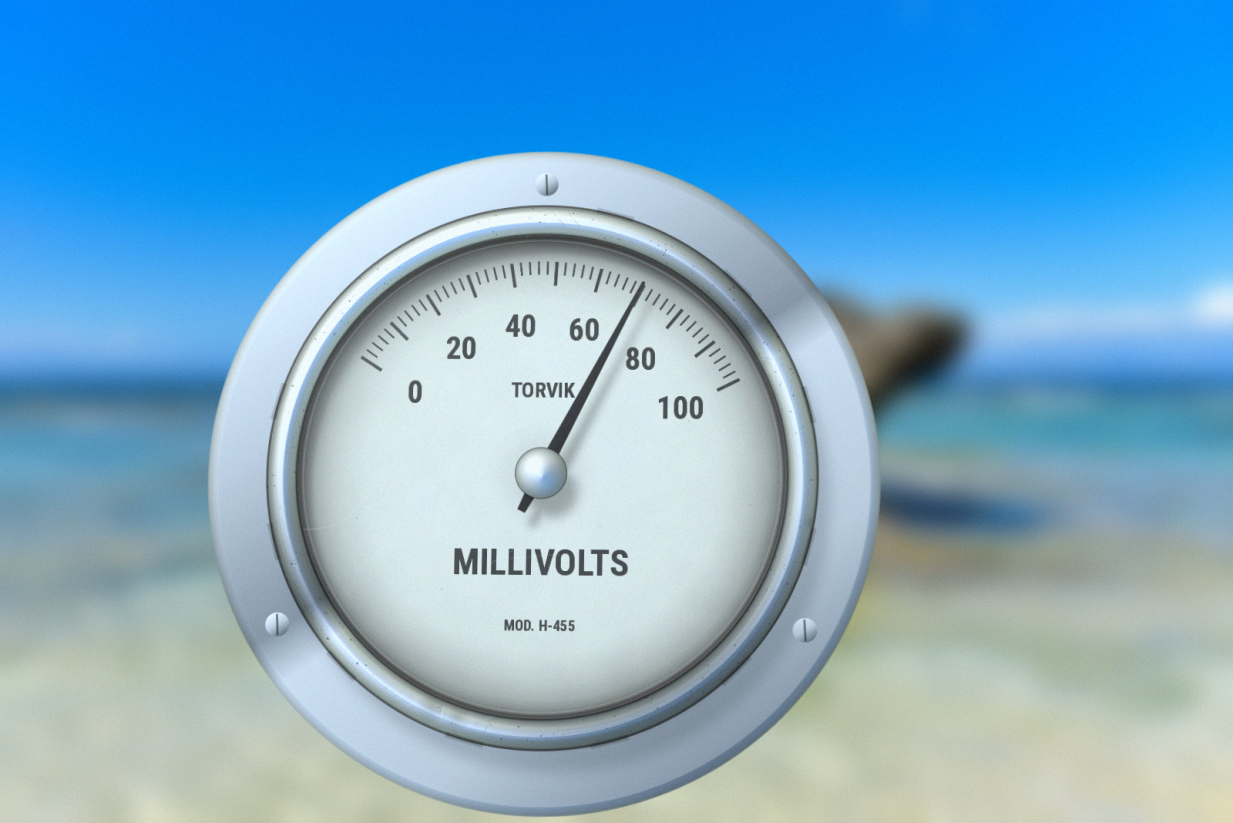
mV 70
